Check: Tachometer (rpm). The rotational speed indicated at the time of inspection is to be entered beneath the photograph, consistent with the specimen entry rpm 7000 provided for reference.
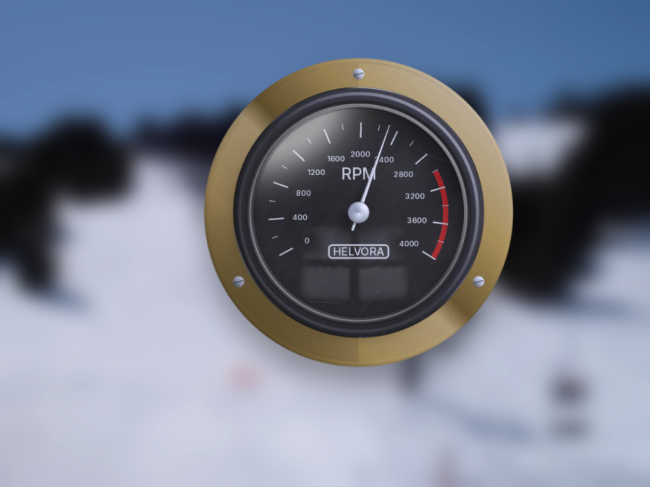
rpm 2300
